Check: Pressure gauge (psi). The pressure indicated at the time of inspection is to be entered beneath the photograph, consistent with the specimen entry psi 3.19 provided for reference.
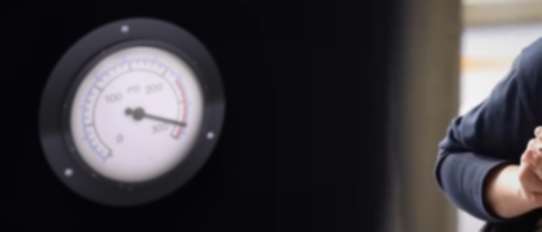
psi 280
